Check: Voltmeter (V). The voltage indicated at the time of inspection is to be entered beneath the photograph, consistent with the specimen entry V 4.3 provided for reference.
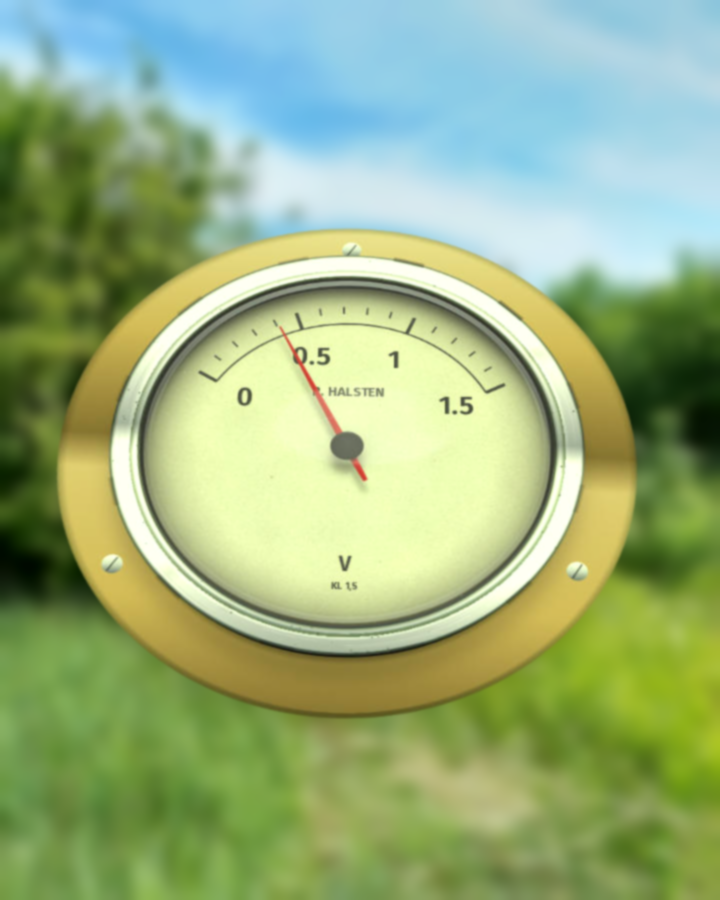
V 0.4
